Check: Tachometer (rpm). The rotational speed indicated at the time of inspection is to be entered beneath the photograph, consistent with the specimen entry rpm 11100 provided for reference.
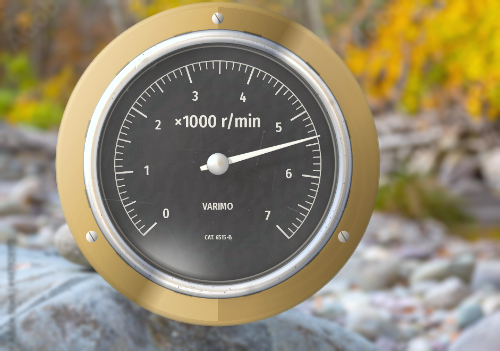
rpm 5400
